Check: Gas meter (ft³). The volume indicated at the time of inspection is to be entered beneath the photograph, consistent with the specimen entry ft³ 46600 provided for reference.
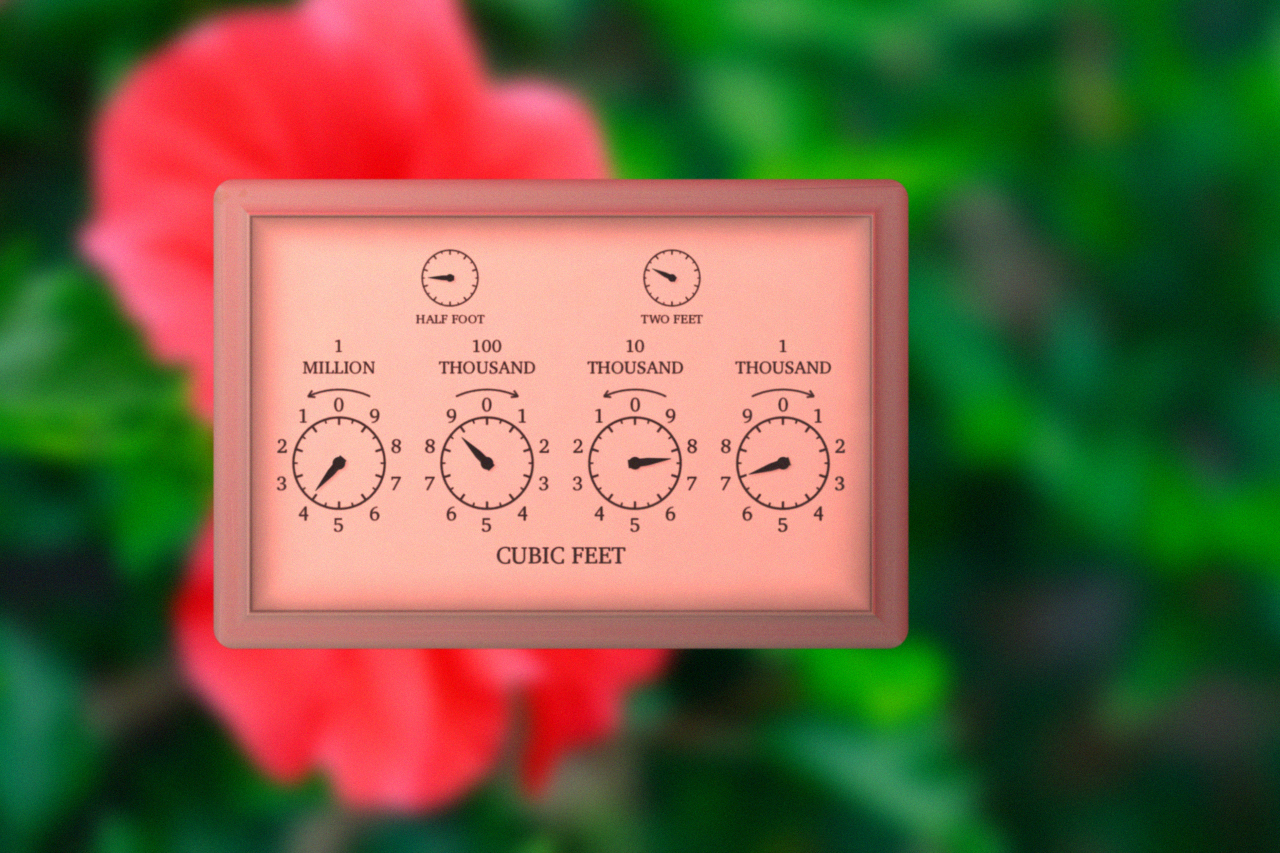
ft³ 387700
